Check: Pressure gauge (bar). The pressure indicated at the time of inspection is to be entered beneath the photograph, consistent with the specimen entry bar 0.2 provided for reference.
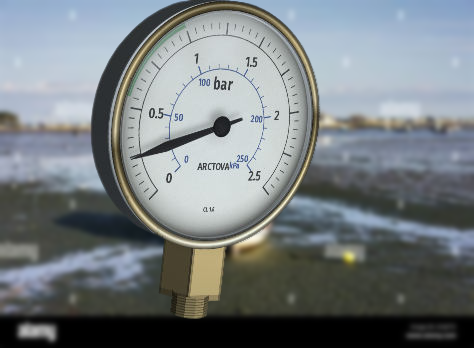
bar 0.25
